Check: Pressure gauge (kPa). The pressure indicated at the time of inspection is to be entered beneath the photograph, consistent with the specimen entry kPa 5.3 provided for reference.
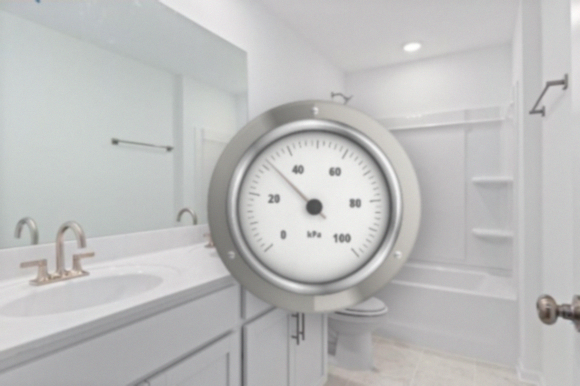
kPa 32
